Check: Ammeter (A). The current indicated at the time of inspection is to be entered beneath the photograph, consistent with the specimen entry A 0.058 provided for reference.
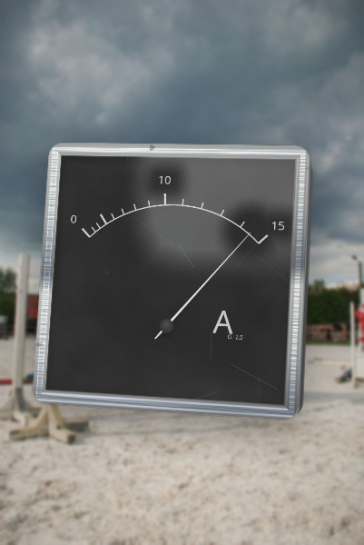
A 14.5
